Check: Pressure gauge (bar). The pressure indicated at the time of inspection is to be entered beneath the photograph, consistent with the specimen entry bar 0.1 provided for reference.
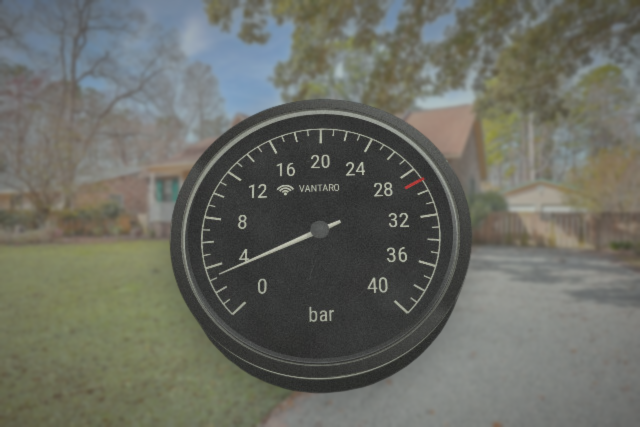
bar 3
